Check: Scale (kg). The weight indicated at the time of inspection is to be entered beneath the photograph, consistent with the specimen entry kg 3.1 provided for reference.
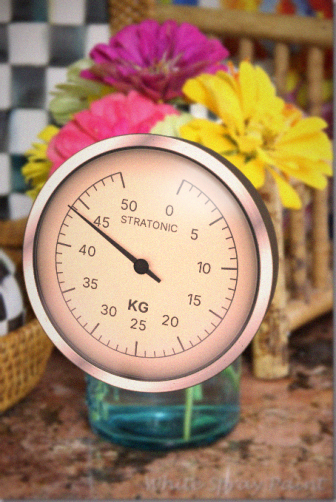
kg 44
